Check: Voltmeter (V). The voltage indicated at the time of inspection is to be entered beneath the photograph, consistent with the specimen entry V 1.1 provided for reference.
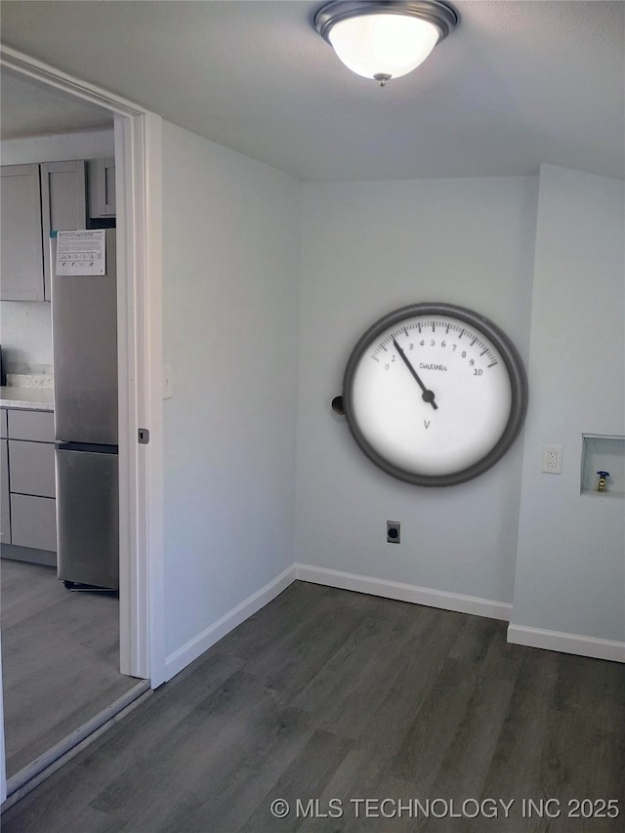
V 2
